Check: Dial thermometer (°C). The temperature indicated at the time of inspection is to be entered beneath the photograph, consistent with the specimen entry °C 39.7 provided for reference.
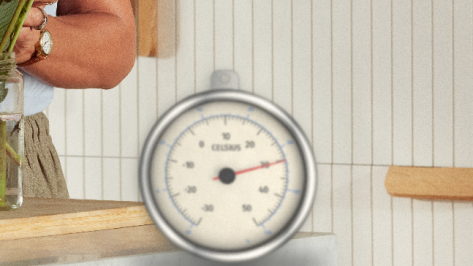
°C 30
